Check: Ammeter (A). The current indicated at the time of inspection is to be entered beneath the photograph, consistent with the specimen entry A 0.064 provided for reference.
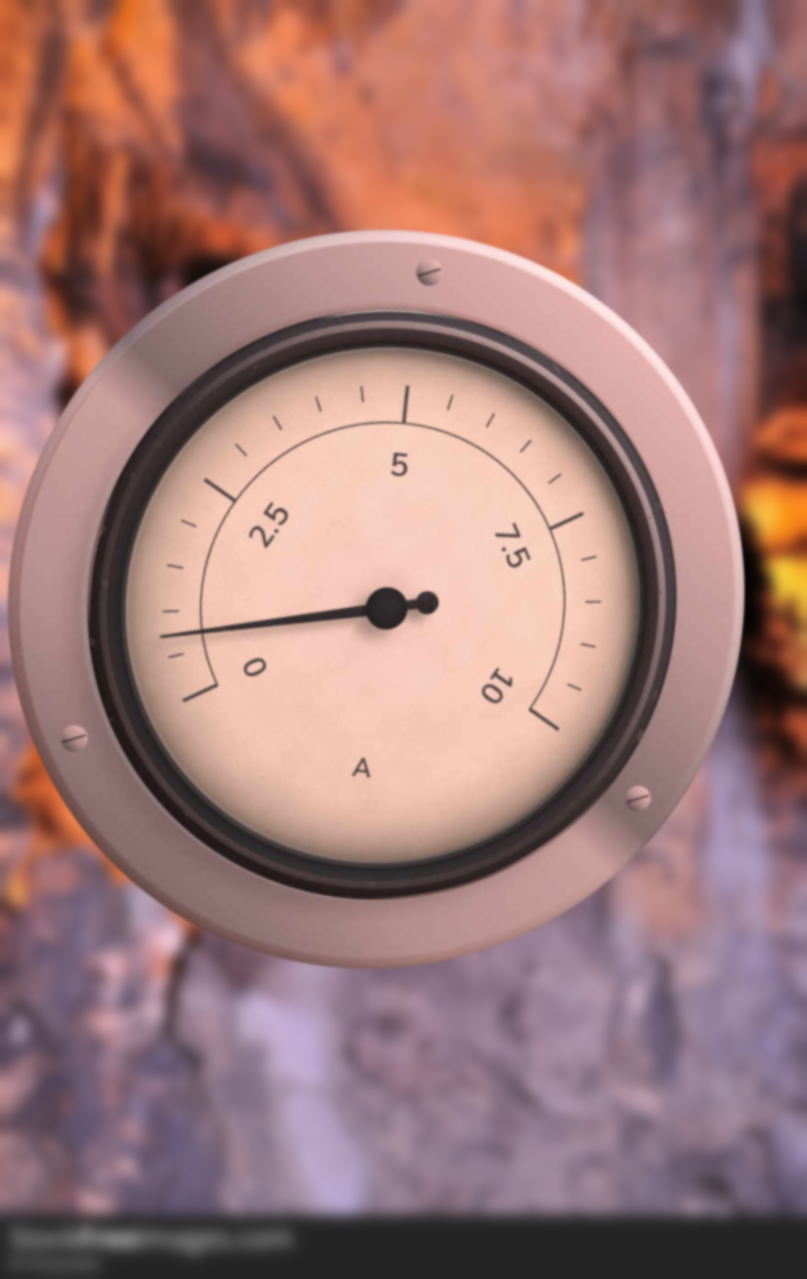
A 0.75
